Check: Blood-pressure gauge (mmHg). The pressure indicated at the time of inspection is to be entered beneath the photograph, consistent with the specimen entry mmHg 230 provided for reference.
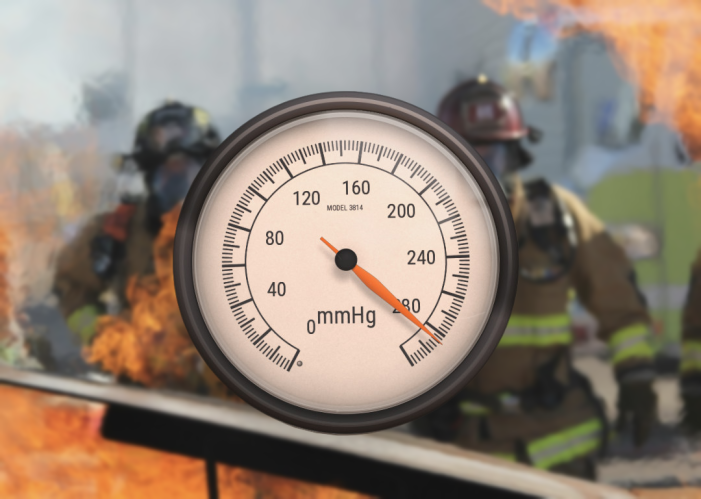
mmHg 284
